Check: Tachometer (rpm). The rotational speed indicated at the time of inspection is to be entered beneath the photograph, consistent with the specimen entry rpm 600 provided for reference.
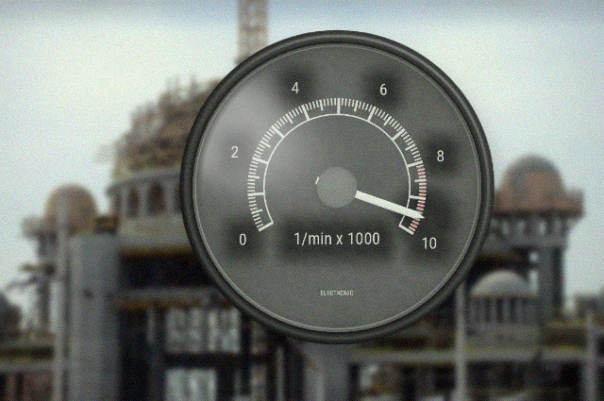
rpm 9500
